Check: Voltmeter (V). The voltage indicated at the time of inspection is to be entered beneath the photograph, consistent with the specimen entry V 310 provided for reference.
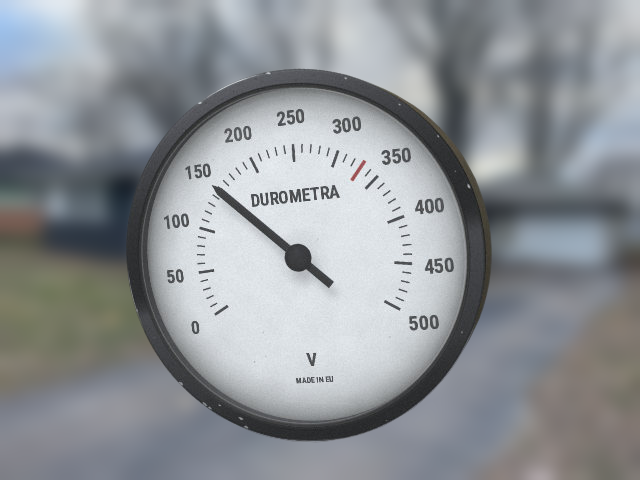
V 150
